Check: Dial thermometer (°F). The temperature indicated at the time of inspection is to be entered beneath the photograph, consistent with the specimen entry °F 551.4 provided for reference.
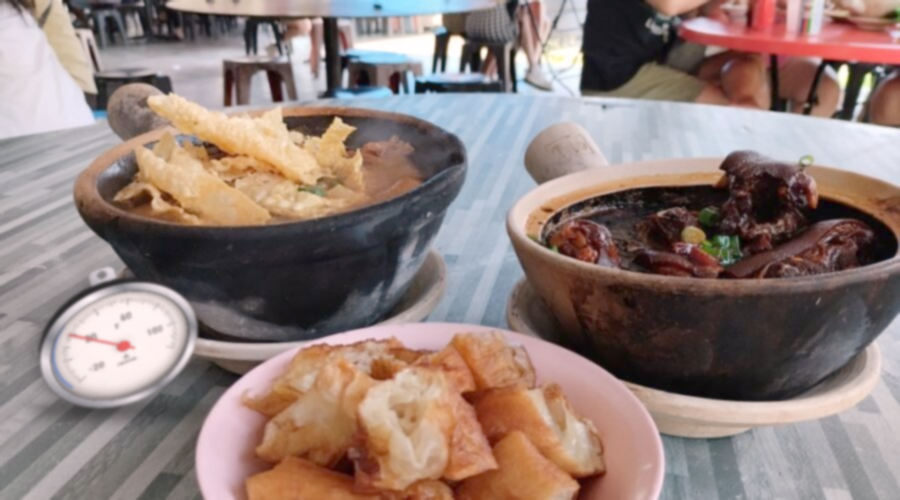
°F 20
